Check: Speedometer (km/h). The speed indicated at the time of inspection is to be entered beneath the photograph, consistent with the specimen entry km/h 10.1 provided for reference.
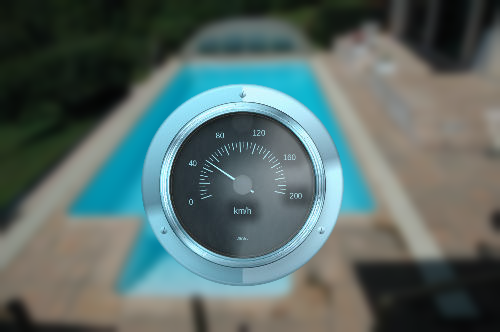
km/h 50
